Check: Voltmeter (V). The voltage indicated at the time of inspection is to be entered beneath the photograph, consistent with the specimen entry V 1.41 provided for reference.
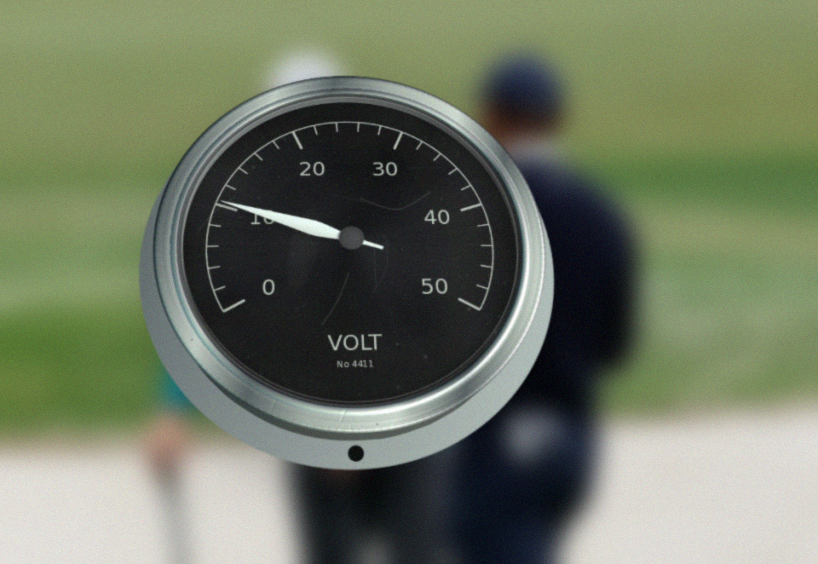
V 10
